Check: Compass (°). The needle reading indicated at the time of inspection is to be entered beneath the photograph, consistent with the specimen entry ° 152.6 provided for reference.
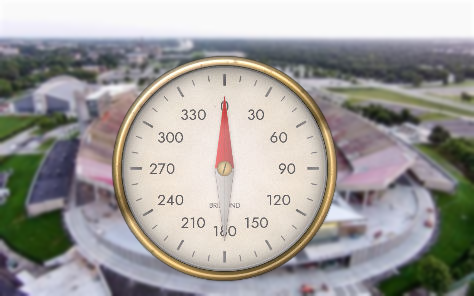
° 0
